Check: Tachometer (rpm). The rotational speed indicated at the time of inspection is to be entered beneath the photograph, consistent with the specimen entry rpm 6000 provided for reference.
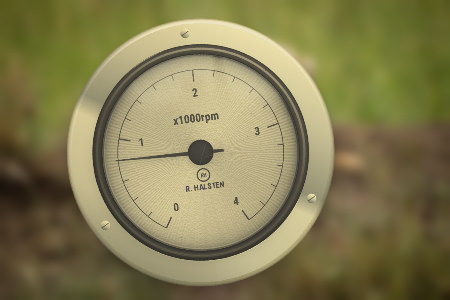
rpm 800
